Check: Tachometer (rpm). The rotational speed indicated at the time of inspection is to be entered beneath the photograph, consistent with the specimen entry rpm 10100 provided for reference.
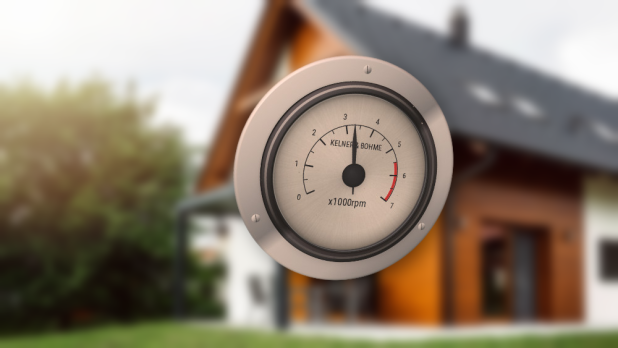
rpm 3250
